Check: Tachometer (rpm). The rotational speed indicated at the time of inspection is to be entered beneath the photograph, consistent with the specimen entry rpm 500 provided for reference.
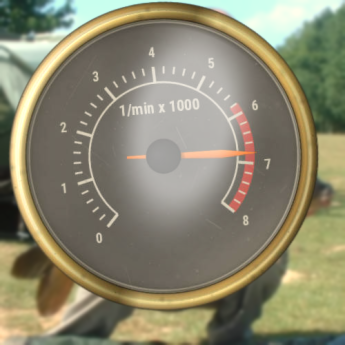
rpm 6800
